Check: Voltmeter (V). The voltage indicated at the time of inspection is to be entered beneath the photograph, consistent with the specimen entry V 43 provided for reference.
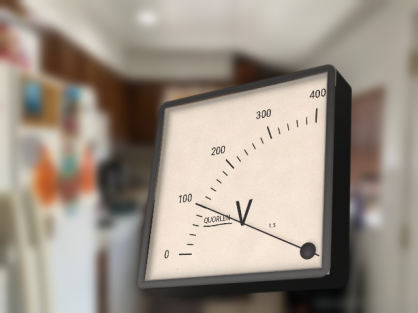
V 100
